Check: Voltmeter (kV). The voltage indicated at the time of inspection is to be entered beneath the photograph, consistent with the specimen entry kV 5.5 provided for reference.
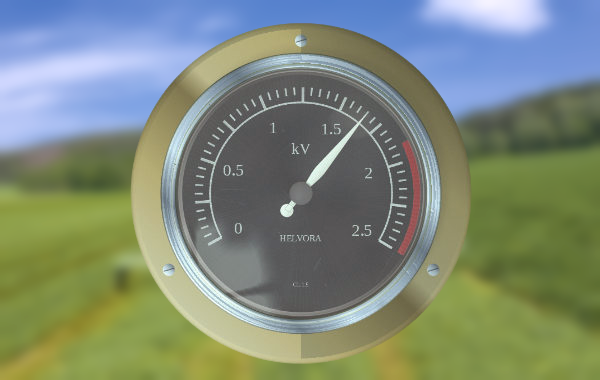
kV 1.65
